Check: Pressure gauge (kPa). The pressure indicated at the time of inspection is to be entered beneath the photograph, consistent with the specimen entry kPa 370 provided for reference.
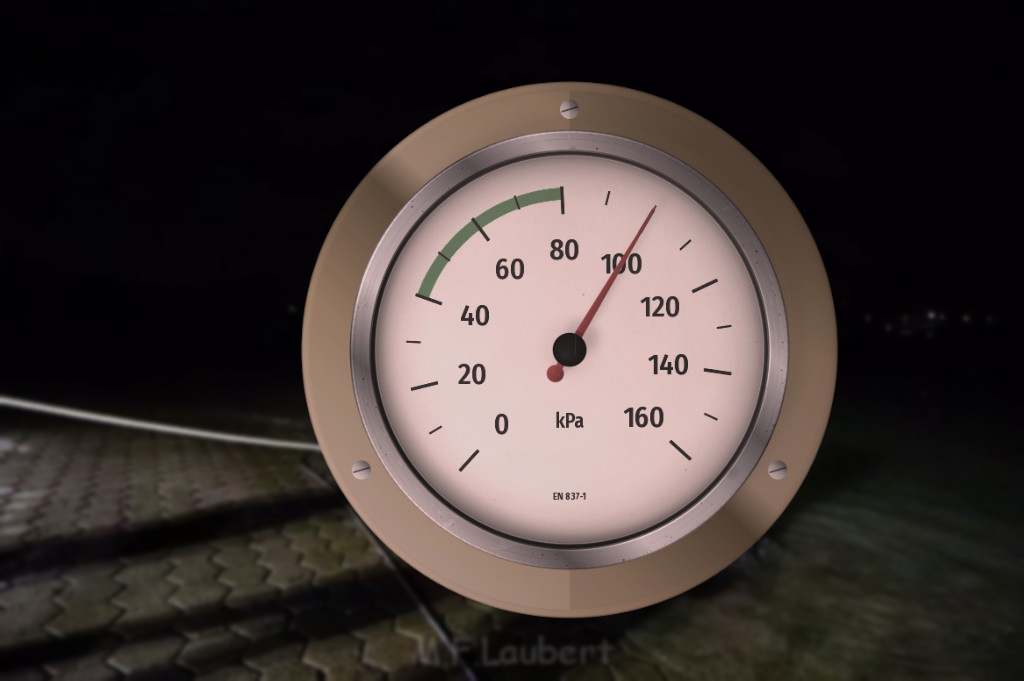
kPa 100
